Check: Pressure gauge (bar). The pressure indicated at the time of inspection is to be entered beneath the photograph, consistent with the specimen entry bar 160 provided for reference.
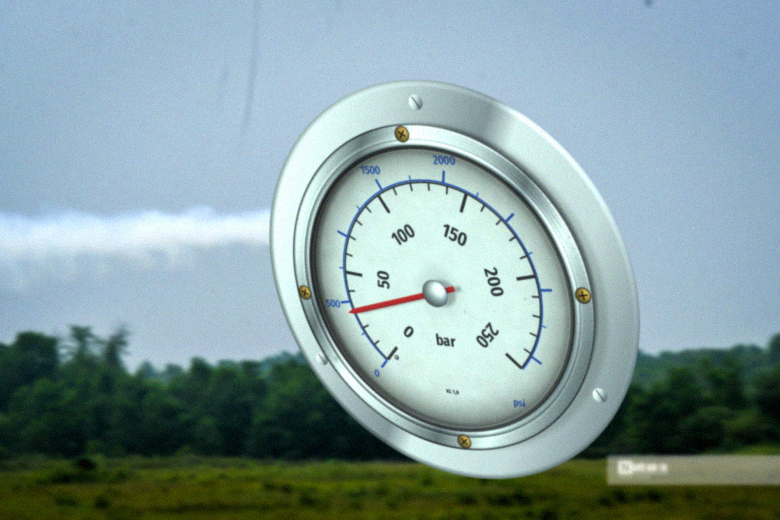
bar 30
